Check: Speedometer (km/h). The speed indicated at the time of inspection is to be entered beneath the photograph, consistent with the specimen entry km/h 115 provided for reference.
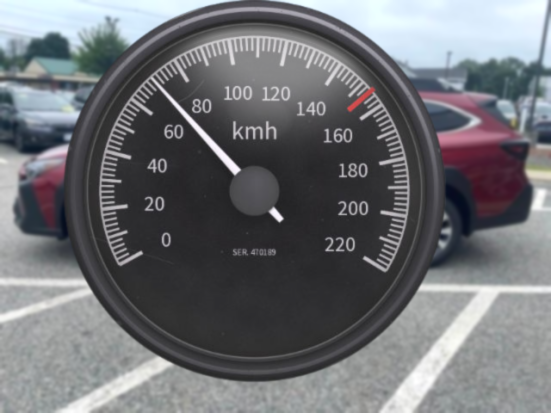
km/h 70
